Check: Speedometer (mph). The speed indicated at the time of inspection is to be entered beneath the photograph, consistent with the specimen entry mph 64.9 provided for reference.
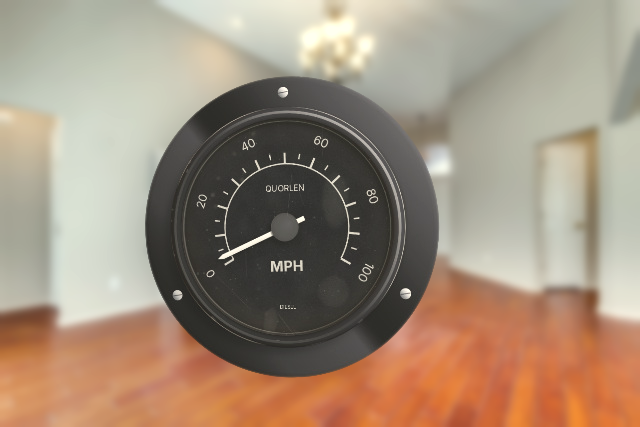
mph 2.5
